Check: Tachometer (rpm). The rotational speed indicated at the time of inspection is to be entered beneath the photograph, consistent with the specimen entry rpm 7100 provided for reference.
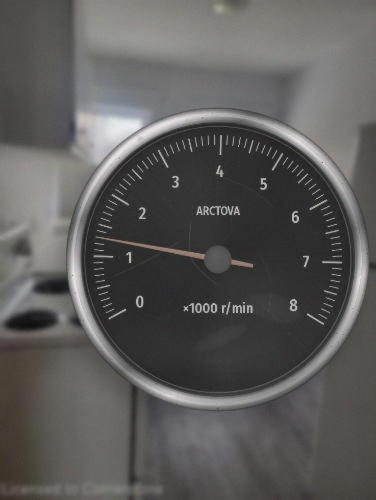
rpm 1300
